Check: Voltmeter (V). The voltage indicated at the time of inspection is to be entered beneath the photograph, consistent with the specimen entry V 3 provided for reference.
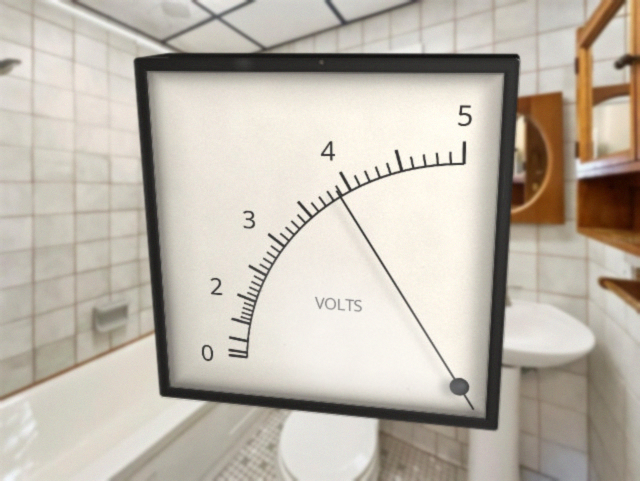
V 3.9
